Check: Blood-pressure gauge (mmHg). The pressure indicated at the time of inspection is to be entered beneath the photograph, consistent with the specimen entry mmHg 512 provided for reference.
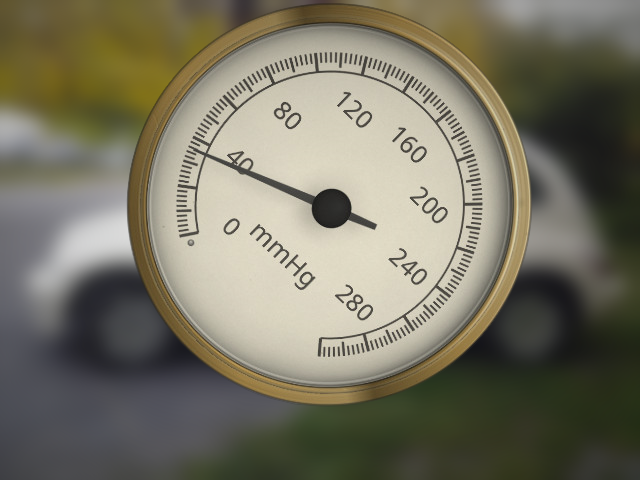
mmHg 36
